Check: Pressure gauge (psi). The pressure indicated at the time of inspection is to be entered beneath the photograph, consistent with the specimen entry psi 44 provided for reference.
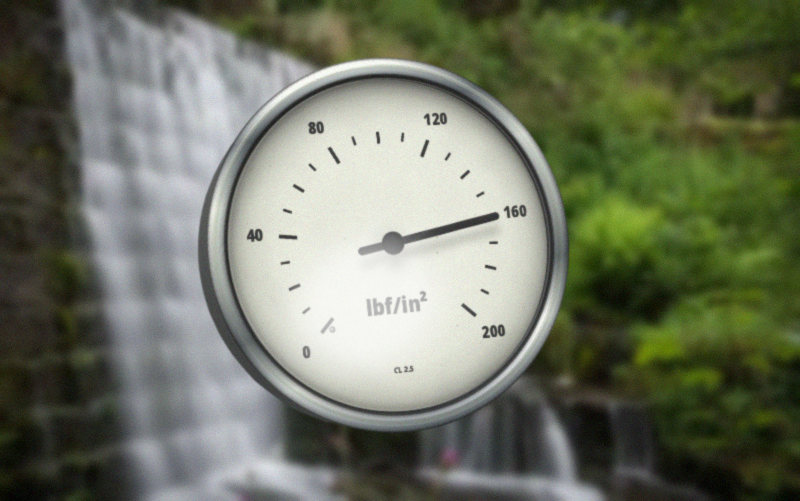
psi 160
